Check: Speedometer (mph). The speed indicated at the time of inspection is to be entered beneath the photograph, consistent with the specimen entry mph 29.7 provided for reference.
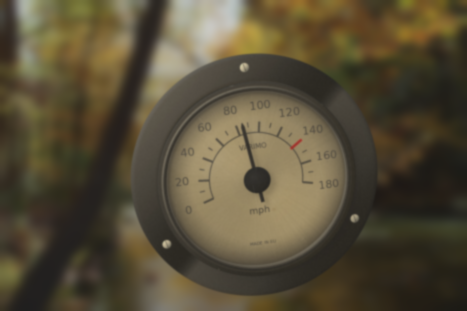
mph 85
